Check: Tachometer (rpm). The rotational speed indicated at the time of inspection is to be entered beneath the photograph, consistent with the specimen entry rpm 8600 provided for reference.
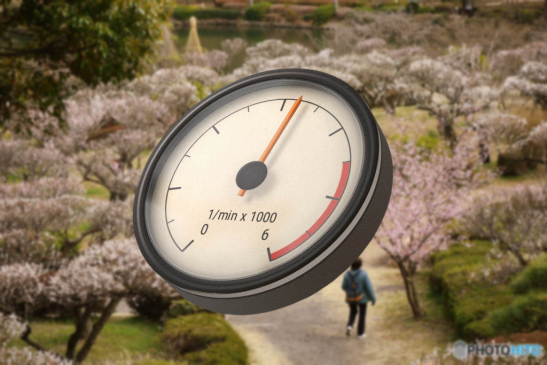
rpm 3250
